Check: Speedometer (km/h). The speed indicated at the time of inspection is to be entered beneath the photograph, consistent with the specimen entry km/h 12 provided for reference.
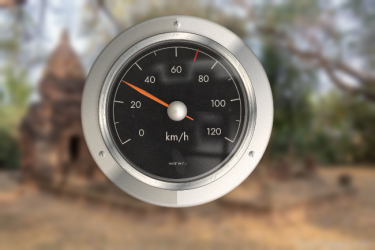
km/h 30
